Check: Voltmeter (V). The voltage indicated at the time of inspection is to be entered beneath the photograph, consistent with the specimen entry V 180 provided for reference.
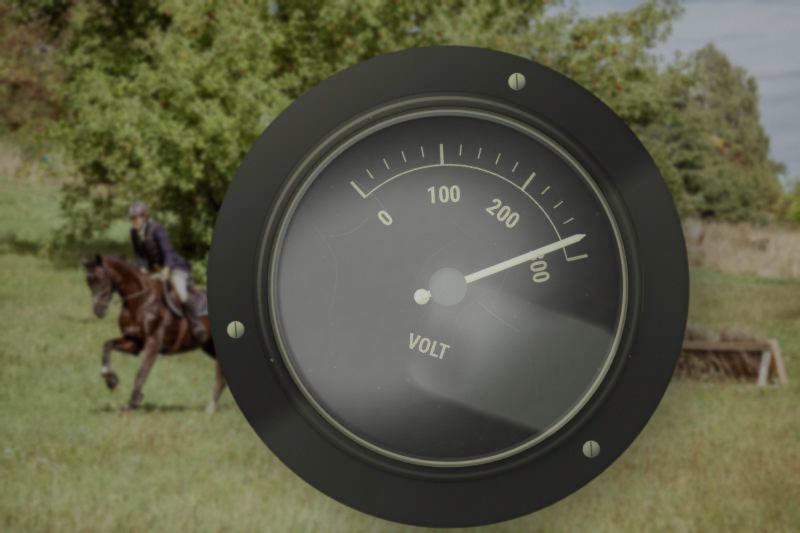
V 280
